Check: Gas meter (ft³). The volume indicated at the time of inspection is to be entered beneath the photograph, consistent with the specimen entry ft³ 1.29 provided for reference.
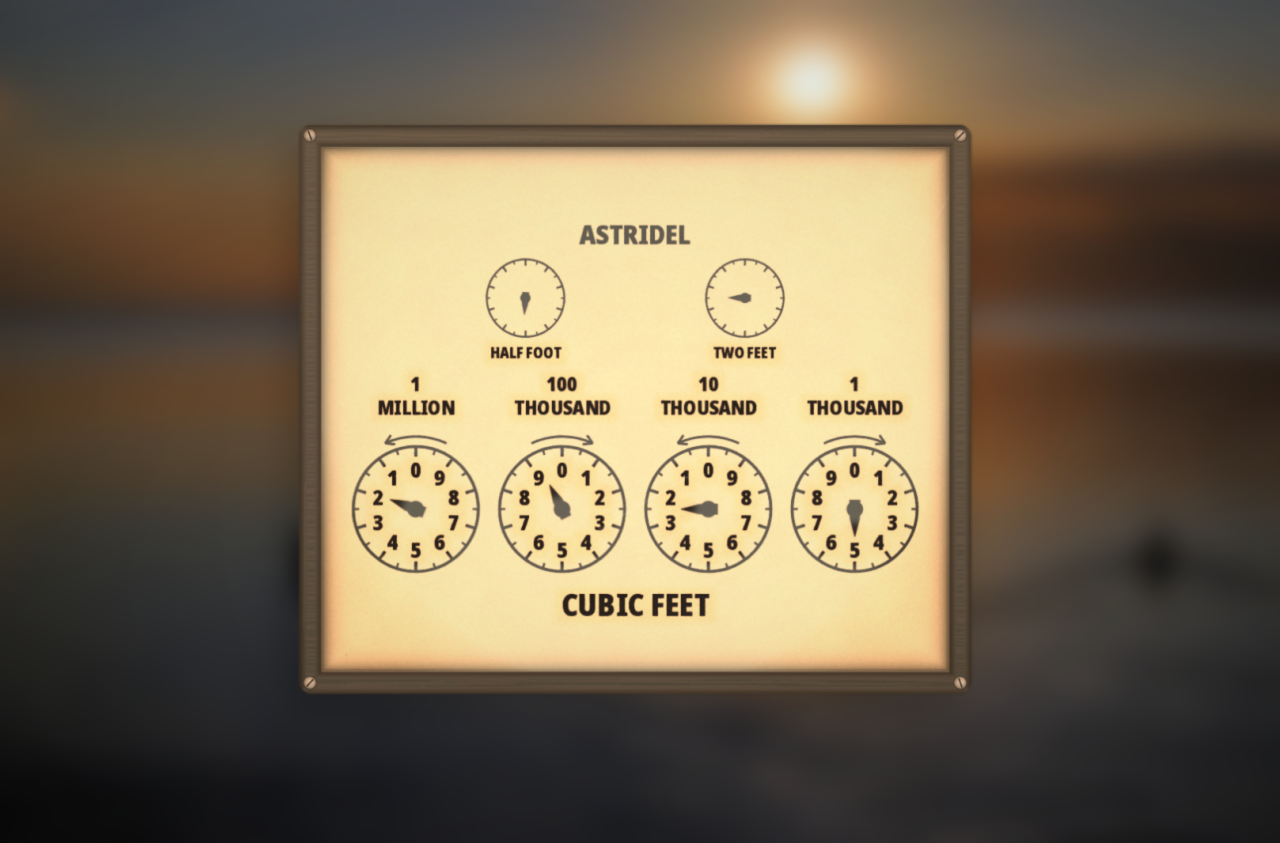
ft³ 192500
